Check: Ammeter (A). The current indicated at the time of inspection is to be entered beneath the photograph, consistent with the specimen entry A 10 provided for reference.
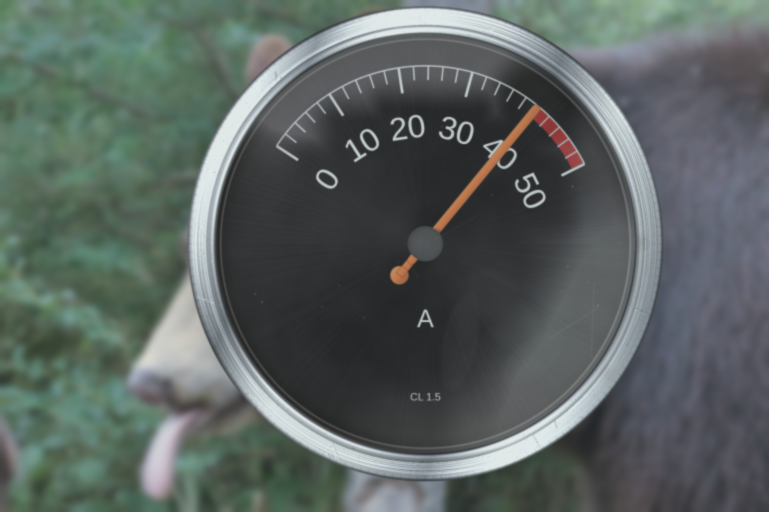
A 40
